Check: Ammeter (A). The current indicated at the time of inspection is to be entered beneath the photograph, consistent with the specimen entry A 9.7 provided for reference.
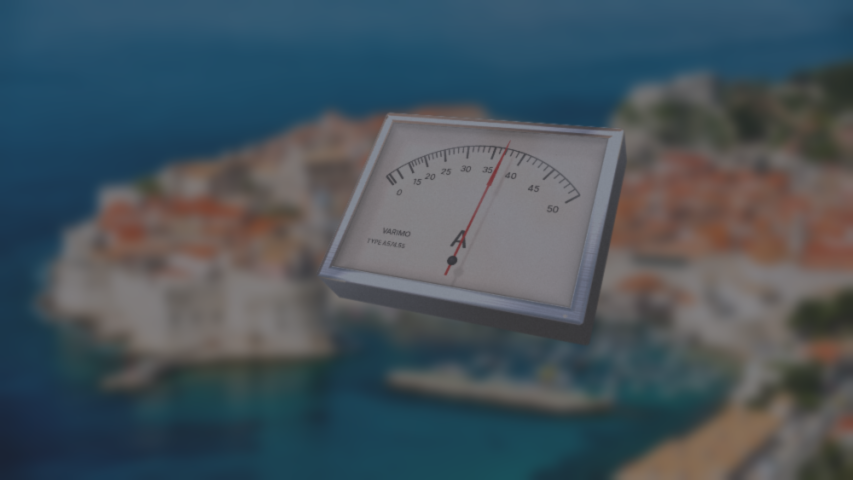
A 37
